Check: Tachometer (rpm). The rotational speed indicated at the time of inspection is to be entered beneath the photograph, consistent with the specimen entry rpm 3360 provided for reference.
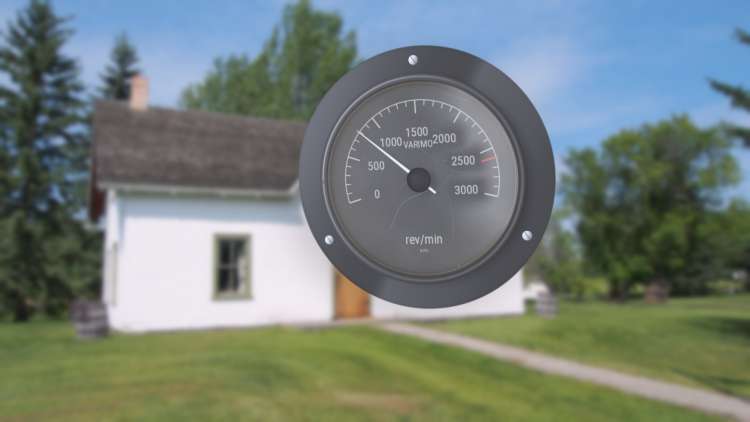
rpm 800
